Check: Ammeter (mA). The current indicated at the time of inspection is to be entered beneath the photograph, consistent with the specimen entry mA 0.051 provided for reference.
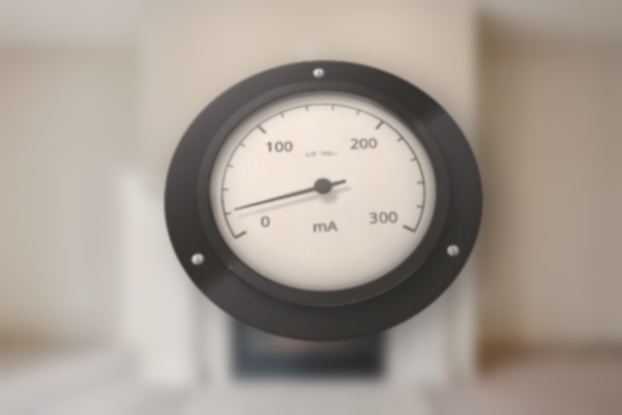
mA 20
